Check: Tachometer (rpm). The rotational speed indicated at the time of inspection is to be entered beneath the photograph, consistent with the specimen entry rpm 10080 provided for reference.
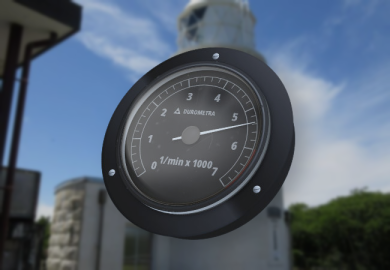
rpm 5400
